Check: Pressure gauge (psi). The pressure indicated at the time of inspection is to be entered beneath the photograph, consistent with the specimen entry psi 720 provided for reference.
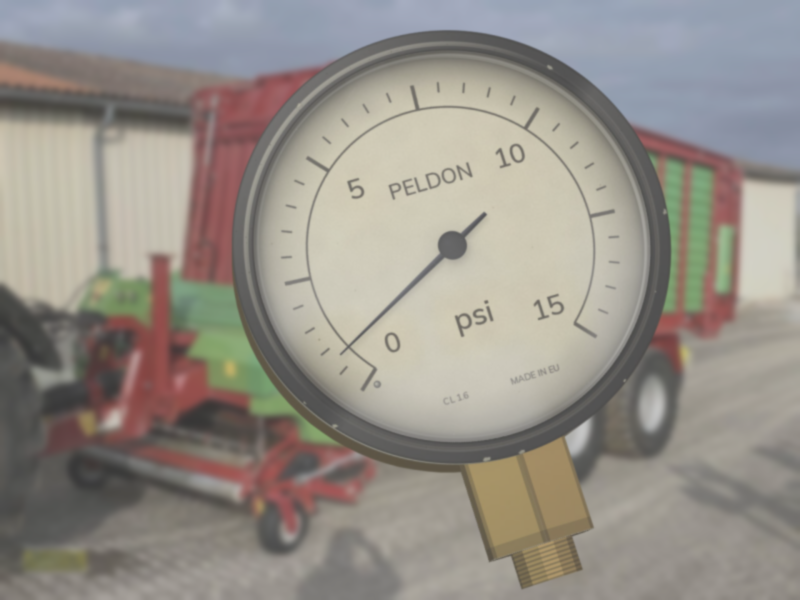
psi 0.75
